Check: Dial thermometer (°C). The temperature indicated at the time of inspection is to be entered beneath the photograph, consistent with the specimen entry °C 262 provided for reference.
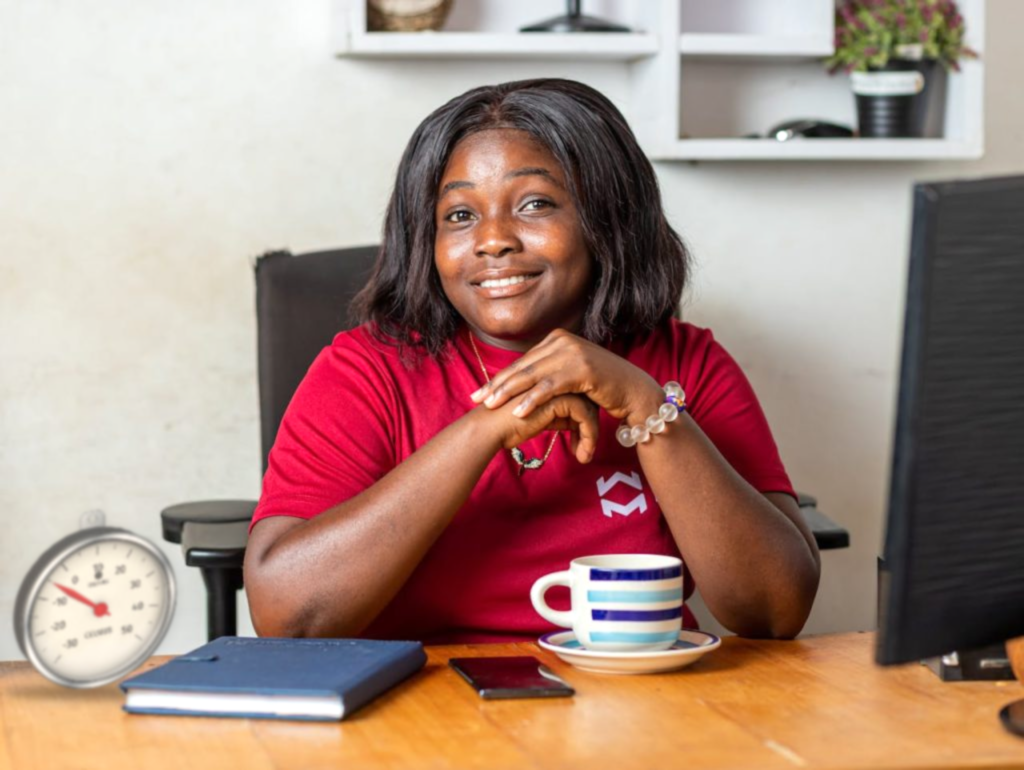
°C -5
